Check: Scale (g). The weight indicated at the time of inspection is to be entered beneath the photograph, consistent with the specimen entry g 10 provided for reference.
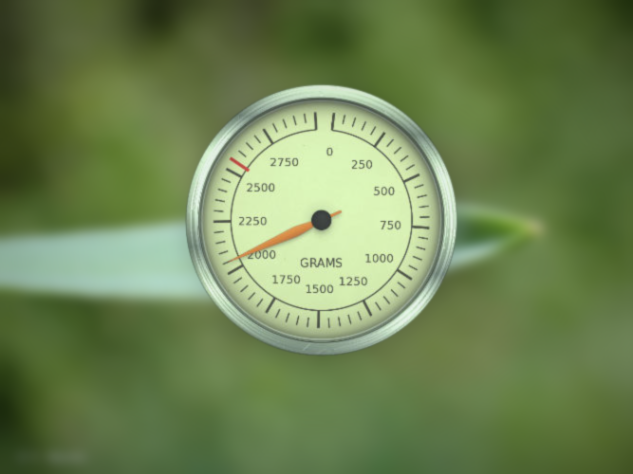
g 2050
